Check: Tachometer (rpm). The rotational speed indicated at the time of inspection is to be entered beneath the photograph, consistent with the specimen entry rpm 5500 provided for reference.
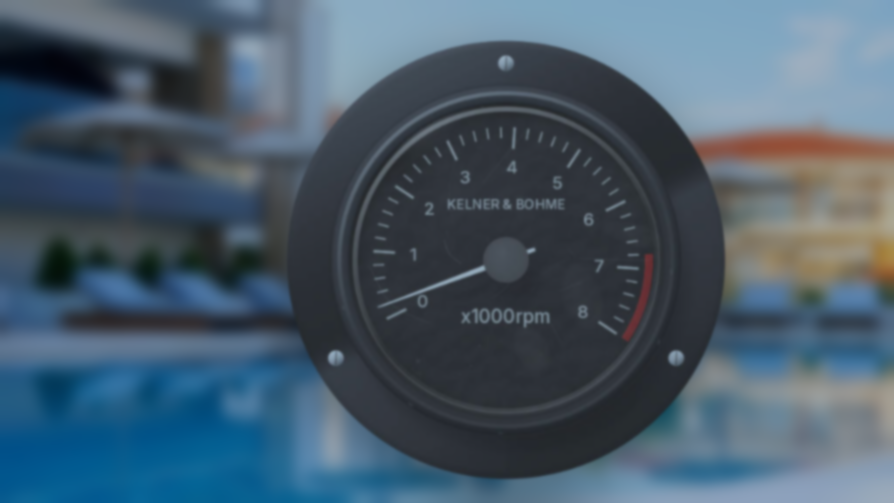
rpm 200
